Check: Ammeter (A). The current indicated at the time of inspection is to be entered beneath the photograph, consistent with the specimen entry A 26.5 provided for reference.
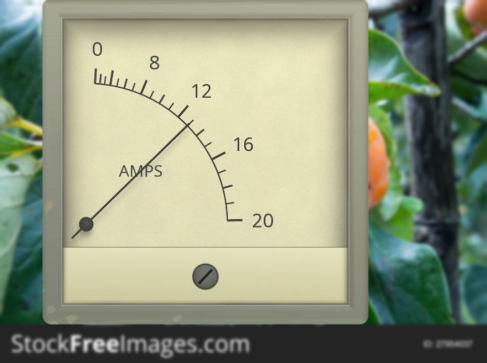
A 13
